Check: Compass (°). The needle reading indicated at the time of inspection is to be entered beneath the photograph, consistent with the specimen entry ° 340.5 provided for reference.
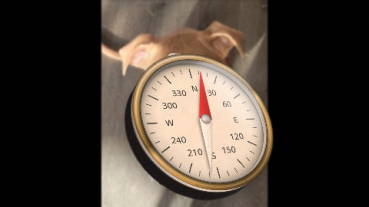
° 10
